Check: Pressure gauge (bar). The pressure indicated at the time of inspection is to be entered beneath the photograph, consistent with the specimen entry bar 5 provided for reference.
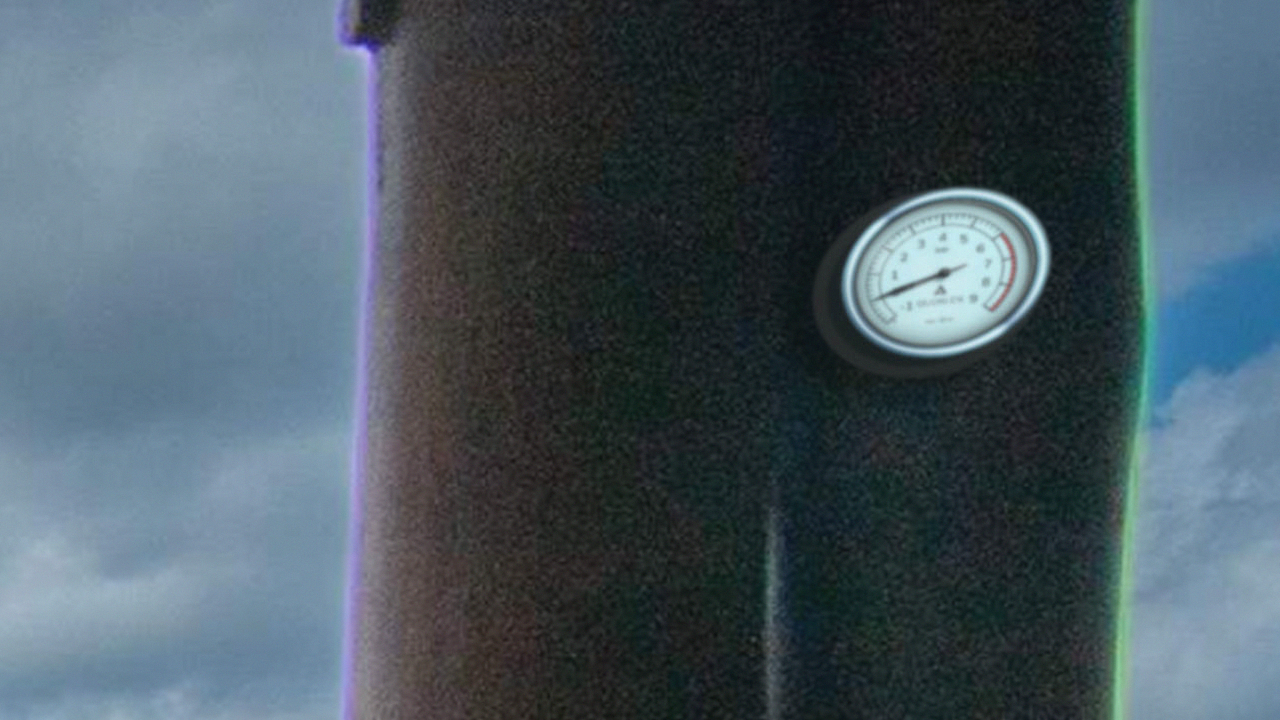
bar 0
